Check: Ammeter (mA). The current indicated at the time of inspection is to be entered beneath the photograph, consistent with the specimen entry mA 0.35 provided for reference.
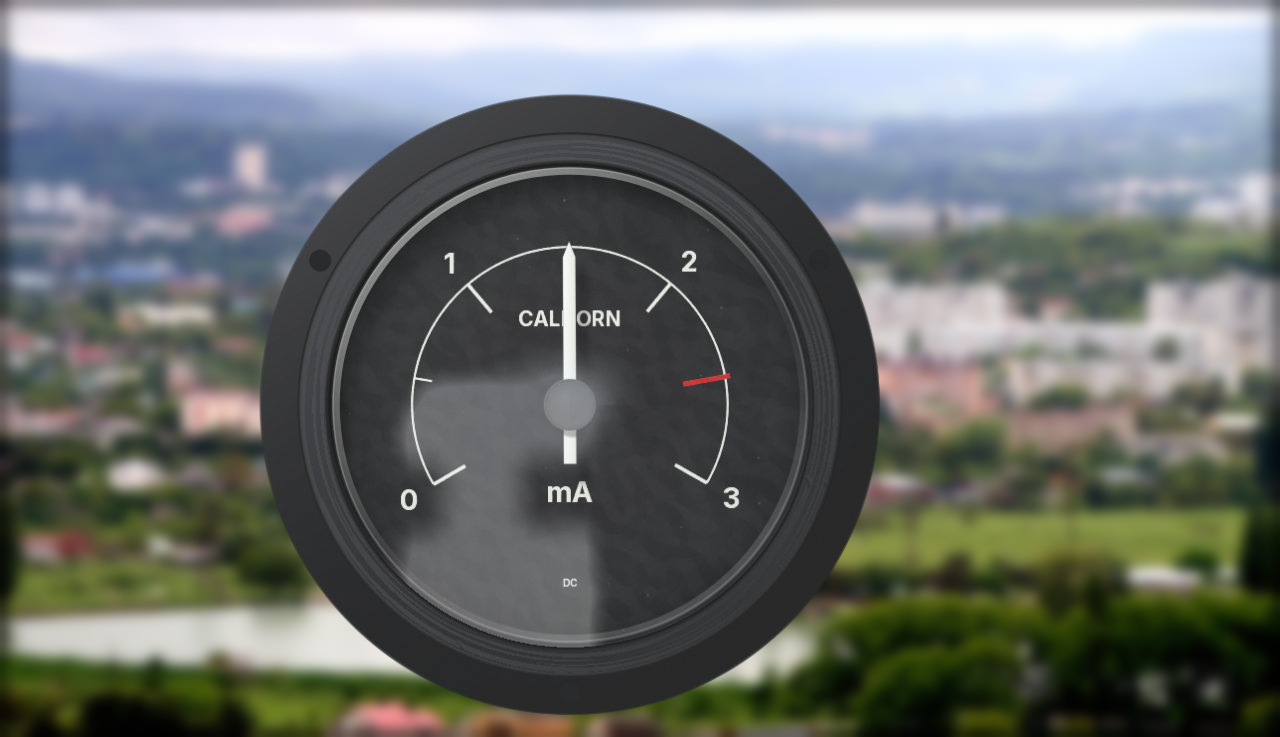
mA 1.5
